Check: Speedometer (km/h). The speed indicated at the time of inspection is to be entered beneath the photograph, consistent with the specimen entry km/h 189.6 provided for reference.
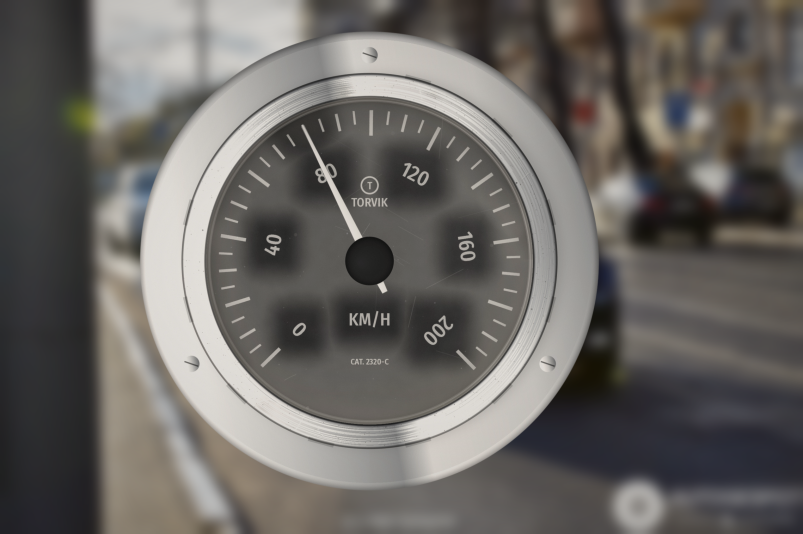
km/h 80
